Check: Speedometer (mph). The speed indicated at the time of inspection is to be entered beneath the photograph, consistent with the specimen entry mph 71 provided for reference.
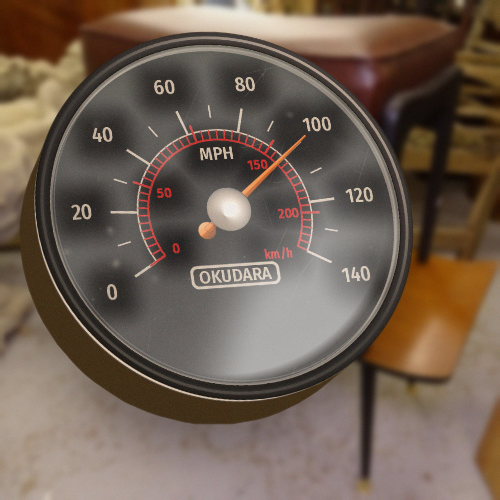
mph 100
